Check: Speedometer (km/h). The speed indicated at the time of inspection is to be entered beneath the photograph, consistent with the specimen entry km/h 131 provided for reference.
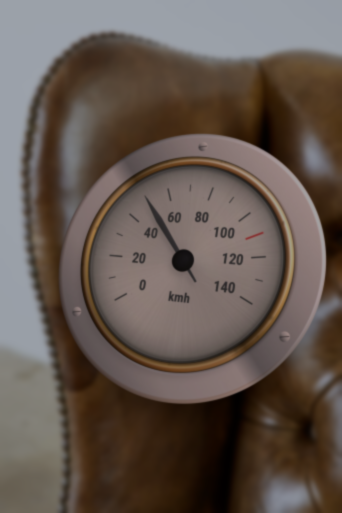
km/h 50
